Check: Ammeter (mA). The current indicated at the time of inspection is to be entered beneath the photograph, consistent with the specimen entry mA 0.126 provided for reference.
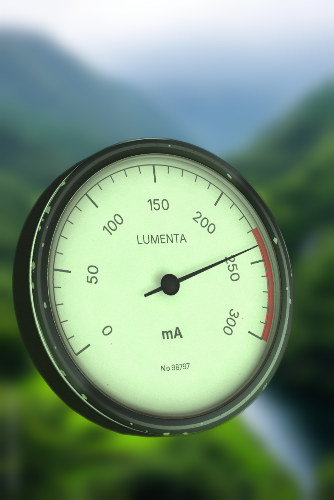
mA 240
